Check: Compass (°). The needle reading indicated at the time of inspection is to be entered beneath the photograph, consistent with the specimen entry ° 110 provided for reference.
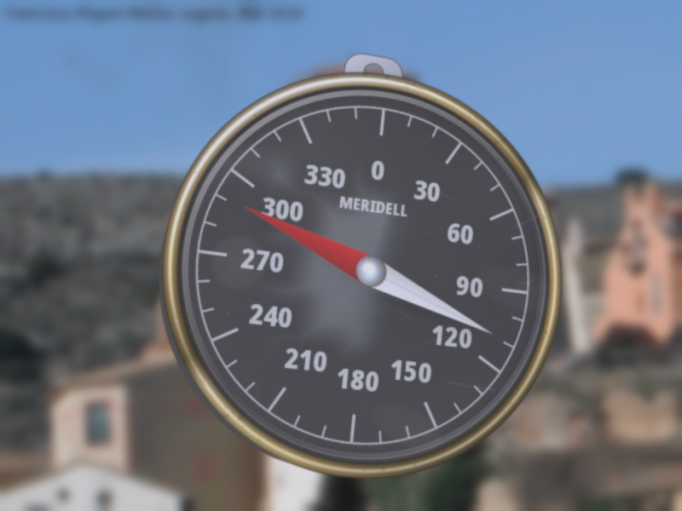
° 290
